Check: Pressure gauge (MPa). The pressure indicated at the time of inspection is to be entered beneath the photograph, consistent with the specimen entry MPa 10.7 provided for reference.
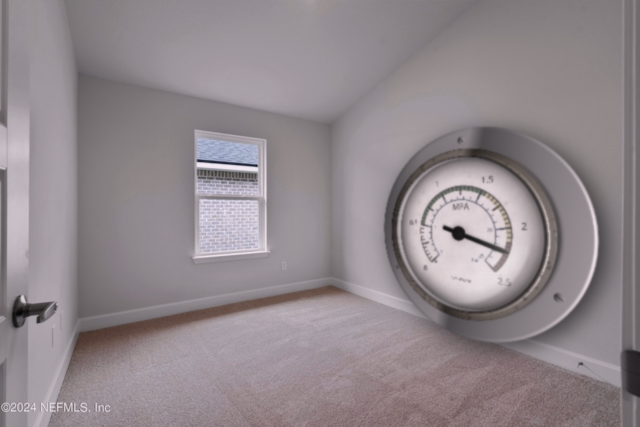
MPa 2.25
